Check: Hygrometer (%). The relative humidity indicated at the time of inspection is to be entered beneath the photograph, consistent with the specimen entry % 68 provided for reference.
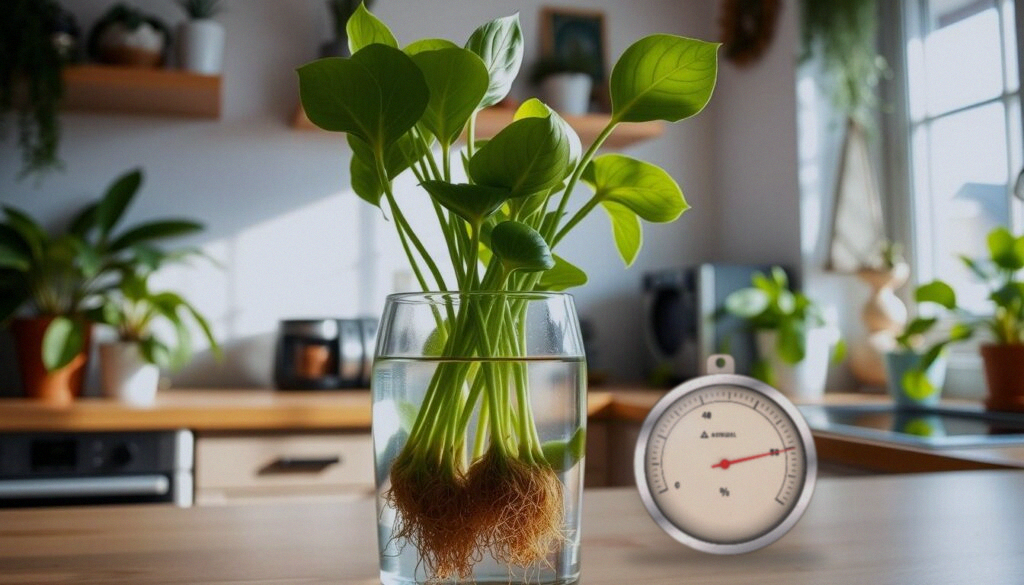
% 80
